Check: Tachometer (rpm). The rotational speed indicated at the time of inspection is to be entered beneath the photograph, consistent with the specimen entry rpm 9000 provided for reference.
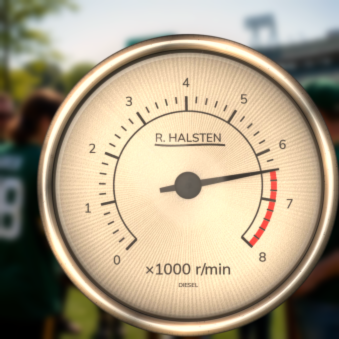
rpm 6400
